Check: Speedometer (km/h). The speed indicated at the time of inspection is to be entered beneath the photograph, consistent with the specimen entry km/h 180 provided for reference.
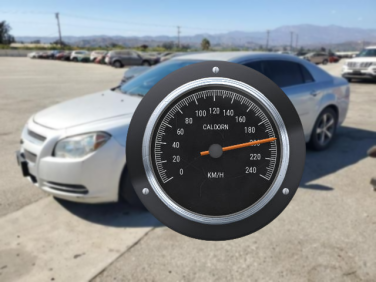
km/h 200
